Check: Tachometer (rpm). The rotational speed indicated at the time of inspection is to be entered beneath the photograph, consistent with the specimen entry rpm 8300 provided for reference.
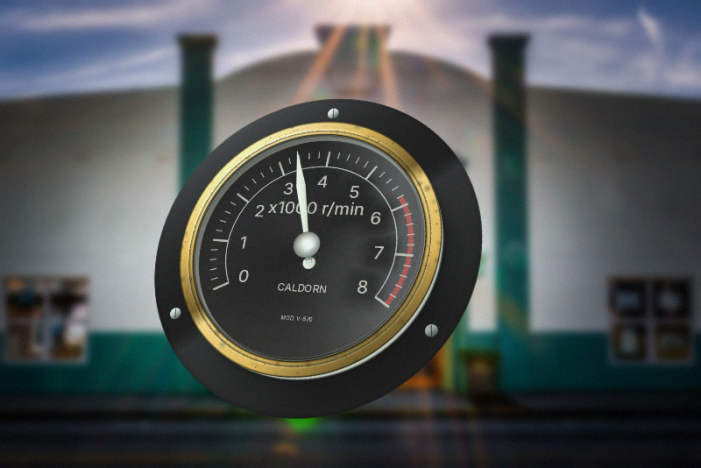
rpm 3400
